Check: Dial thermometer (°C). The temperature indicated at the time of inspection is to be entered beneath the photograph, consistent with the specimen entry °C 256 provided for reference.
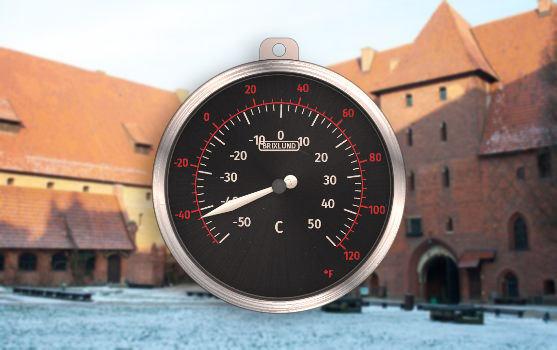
°C -42
